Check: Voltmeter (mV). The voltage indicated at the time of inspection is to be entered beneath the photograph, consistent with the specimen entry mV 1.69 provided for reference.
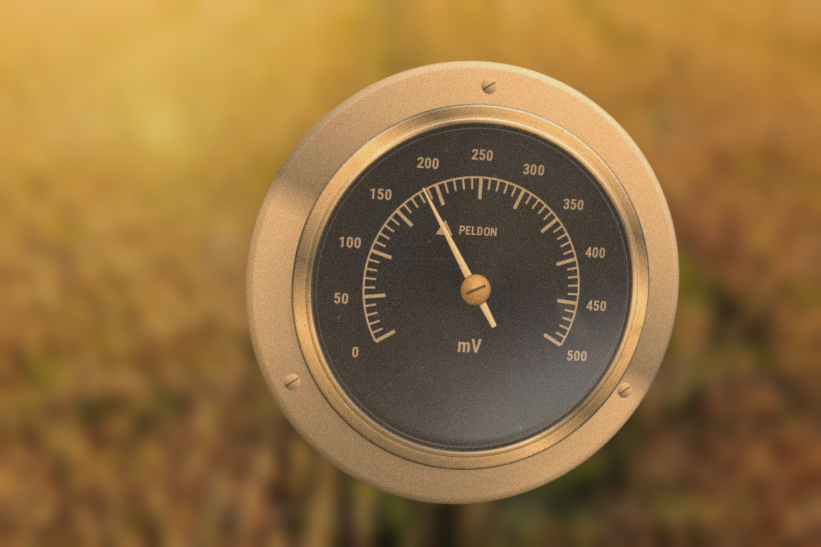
mV 185
